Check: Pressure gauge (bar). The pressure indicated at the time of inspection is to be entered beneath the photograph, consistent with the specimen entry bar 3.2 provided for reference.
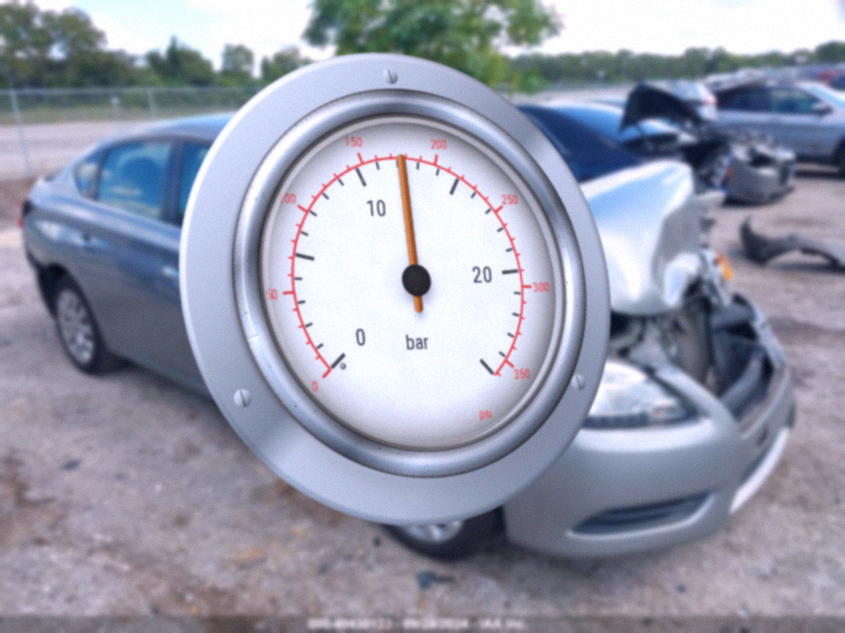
bar 12
